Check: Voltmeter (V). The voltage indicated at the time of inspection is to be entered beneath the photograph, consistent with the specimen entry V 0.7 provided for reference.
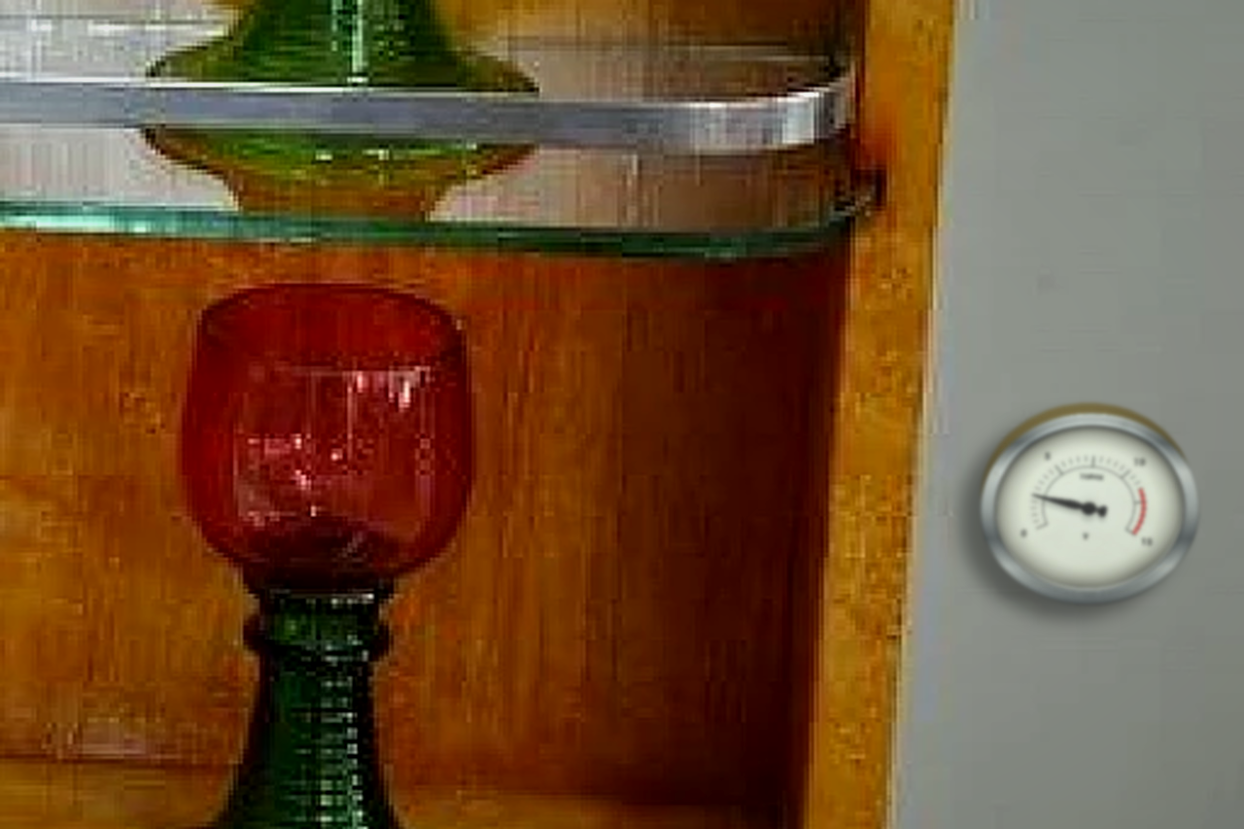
V 2.5
